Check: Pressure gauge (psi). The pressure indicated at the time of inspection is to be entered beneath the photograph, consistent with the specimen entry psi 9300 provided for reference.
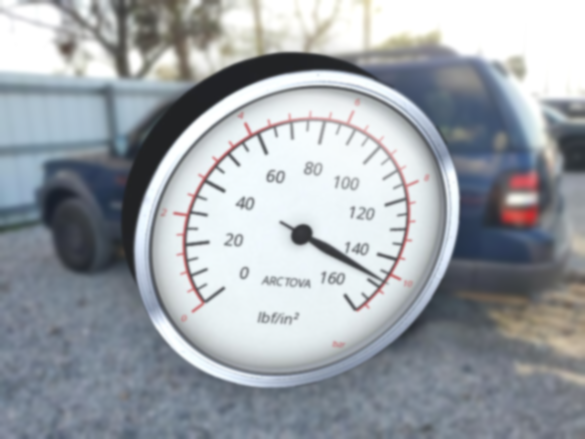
psi 147.5
